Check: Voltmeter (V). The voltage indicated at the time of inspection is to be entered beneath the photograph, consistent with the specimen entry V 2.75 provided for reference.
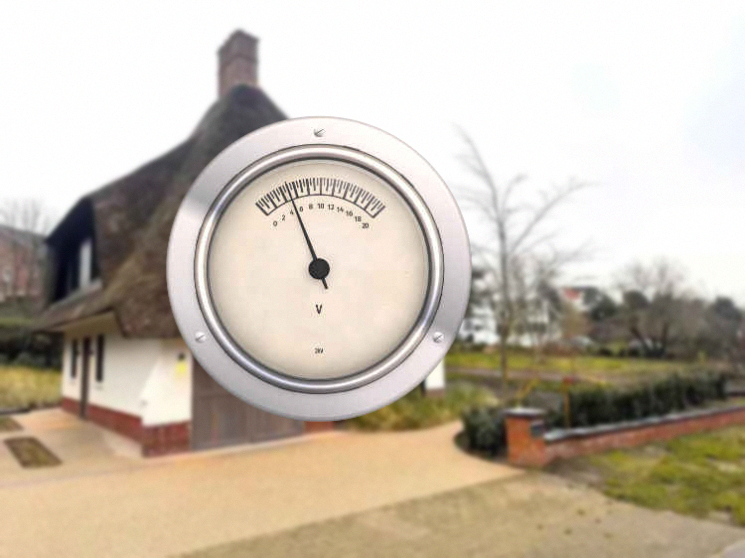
V 5
